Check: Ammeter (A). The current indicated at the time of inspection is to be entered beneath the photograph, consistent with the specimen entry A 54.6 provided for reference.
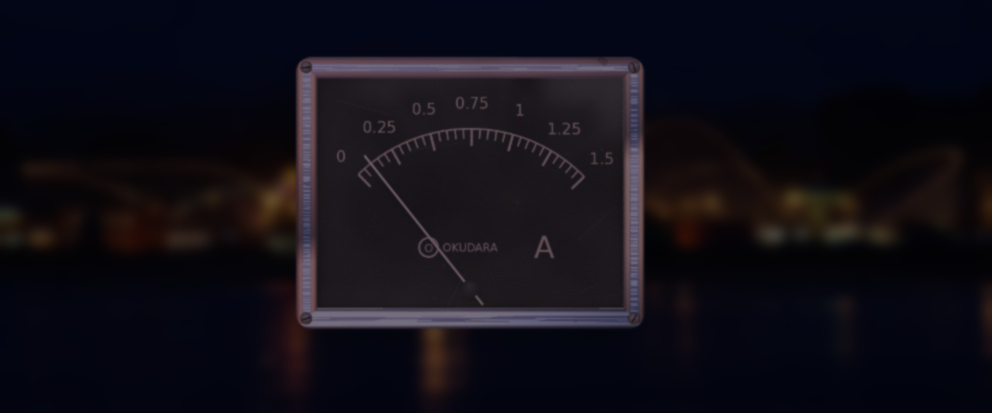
A 0.1
